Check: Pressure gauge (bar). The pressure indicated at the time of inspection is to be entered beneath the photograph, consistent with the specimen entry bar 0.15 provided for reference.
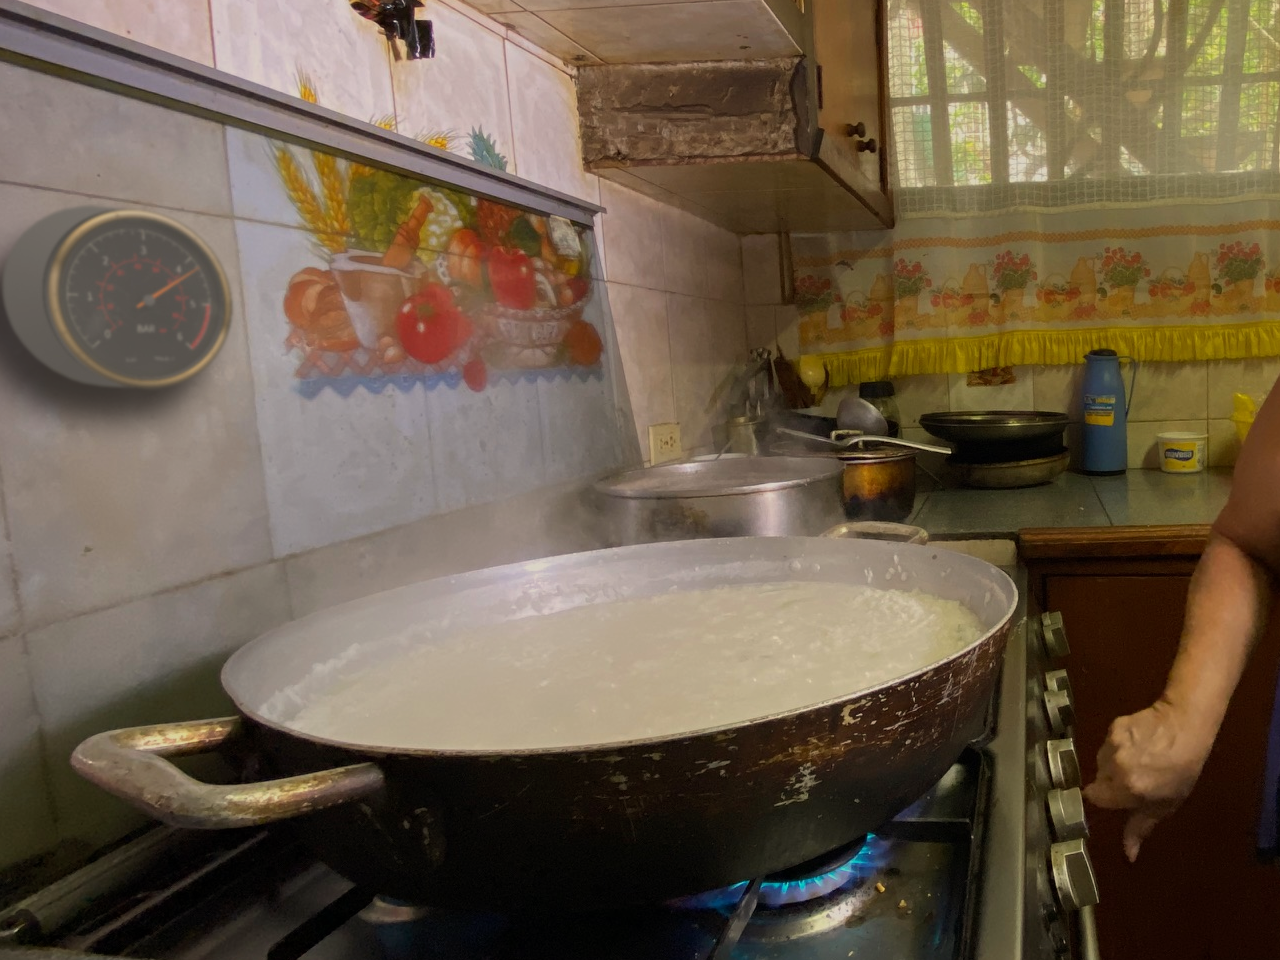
bar 4.2
